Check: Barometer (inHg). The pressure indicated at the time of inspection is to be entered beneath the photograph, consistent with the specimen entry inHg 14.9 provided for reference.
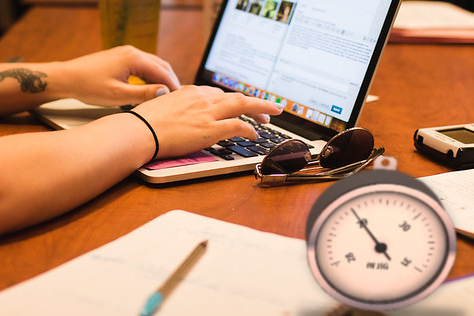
inHg 29
